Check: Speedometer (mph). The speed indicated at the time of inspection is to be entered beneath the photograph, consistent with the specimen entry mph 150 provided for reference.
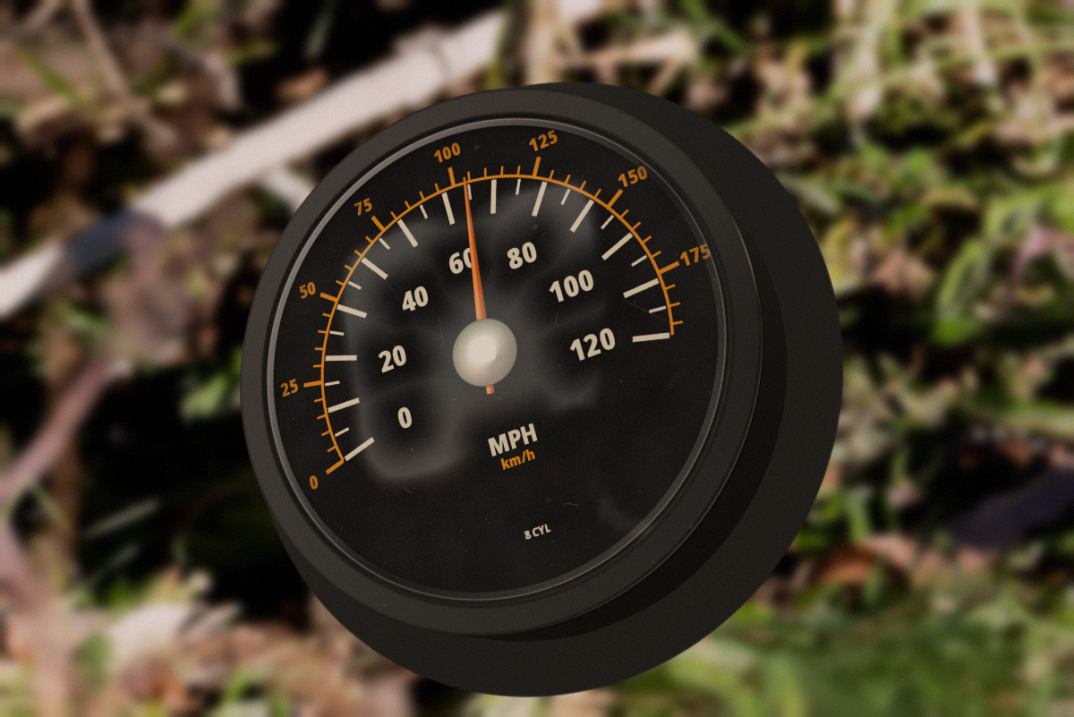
mph 65
